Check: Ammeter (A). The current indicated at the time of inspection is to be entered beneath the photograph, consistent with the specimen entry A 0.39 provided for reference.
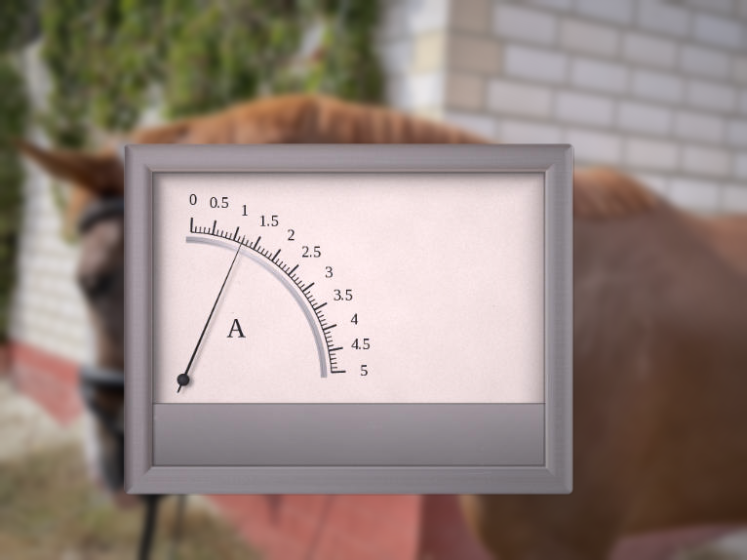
A 1.2
